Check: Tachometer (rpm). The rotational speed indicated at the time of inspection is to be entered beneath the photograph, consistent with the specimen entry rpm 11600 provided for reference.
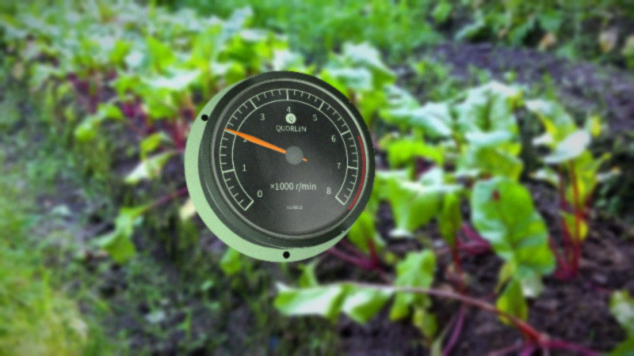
rpm 2000
